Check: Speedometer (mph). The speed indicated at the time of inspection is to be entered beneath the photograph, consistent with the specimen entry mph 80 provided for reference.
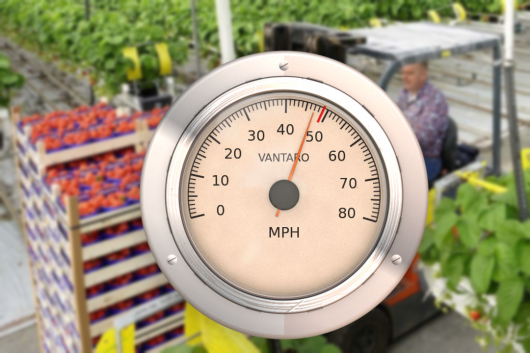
mph 47
